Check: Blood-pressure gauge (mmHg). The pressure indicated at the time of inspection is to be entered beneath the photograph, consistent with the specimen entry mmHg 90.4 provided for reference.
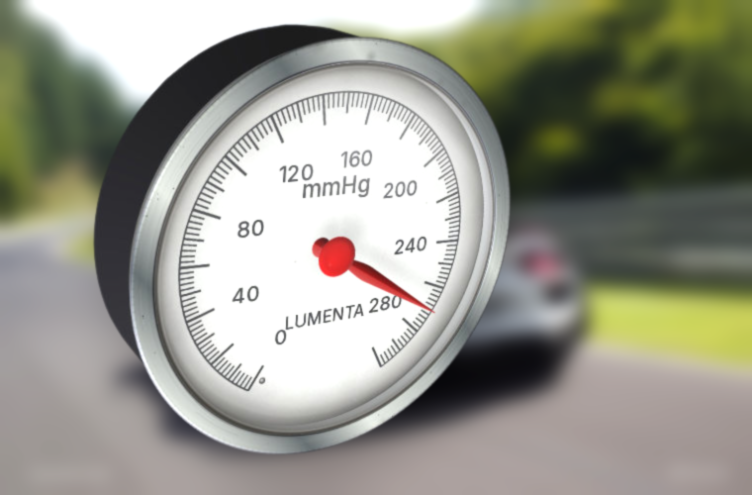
mmHg 270
